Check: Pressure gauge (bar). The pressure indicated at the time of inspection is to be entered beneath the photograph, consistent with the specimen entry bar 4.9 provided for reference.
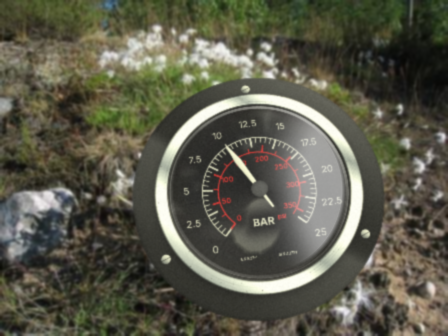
bar 10
